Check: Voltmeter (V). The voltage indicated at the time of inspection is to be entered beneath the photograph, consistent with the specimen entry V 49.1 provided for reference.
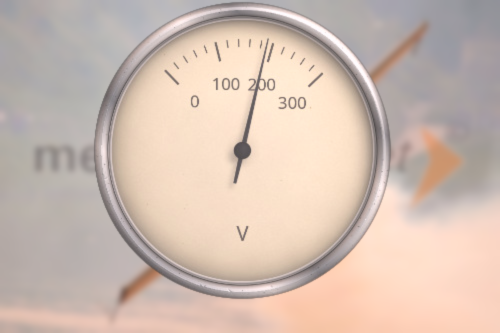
V 190
